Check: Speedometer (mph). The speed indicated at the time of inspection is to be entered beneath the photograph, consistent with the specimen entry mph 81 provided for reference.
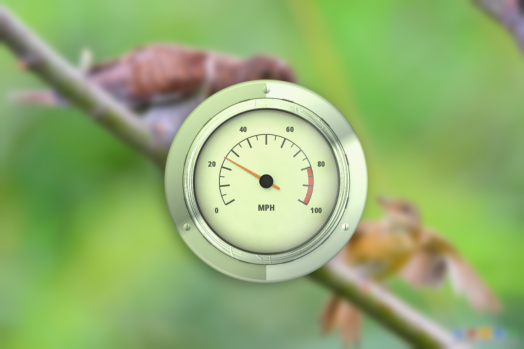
mph 25
